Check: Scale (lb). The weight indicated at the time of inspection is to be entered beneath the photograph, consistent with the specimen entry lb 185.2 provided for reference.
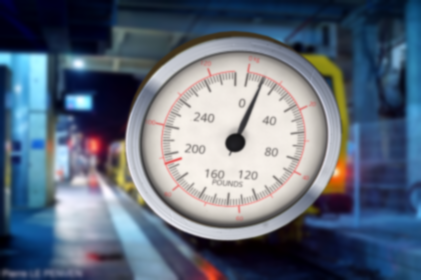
lb 10
